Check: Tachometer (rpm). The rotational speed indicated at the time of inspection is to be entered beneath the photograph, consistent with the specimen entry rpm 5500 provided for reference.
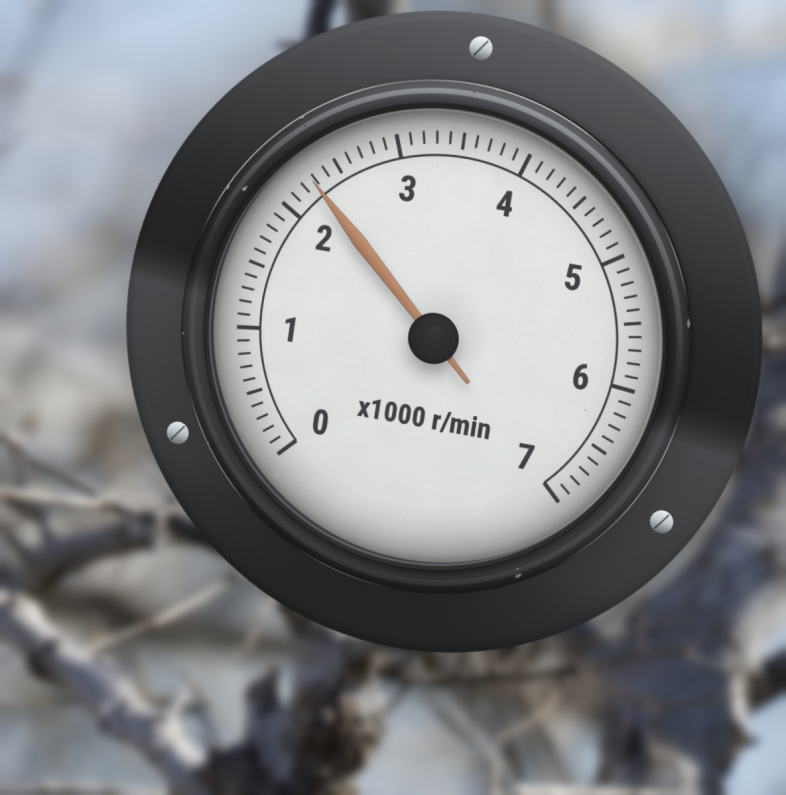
rpm 2300
